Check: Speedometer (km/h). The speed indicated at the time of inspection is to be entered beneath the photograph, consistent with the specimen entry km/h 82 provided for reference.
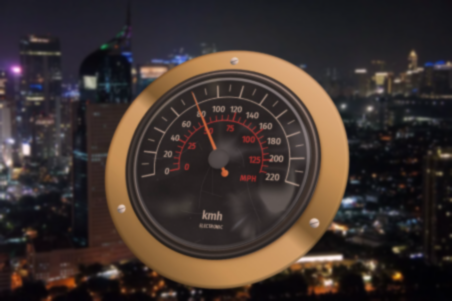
km/h 80
